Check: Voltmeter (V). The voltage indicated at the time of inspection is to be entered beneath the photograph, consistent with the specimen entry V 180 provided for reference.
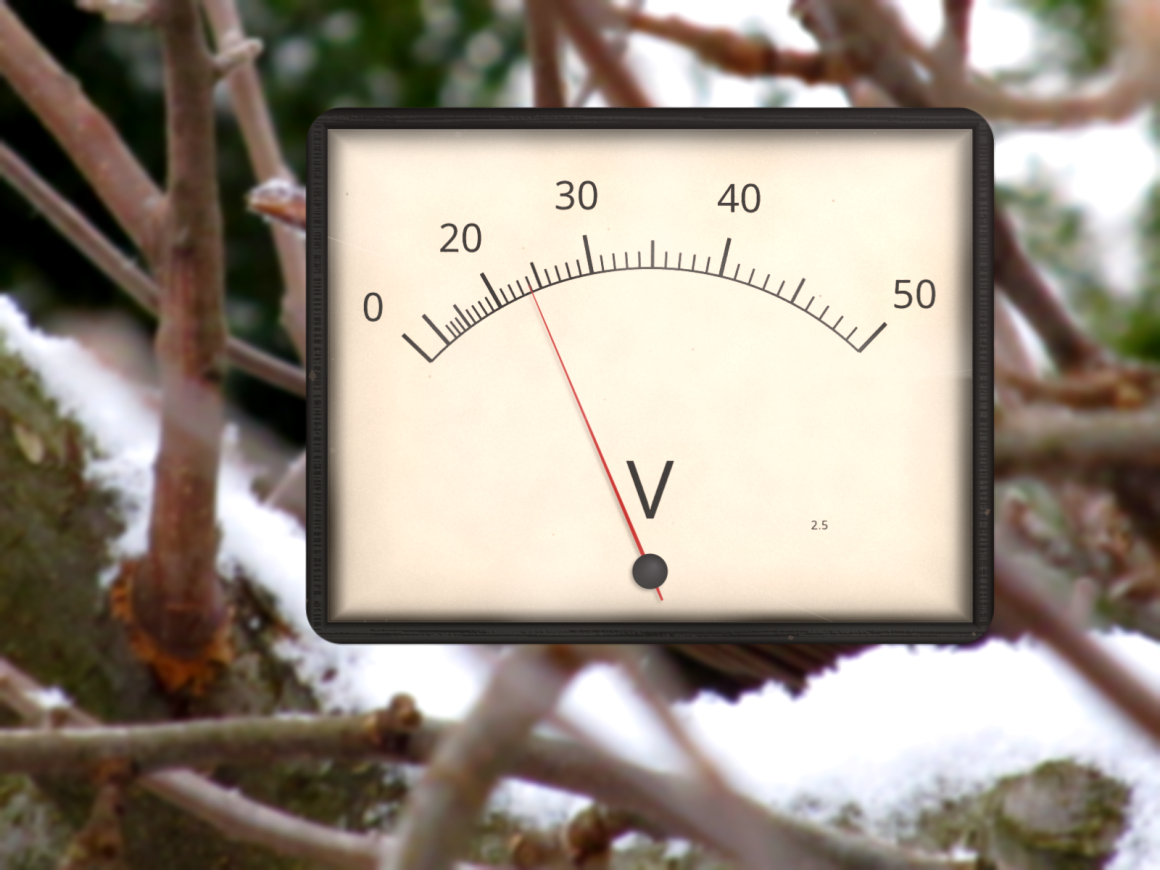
V 24
